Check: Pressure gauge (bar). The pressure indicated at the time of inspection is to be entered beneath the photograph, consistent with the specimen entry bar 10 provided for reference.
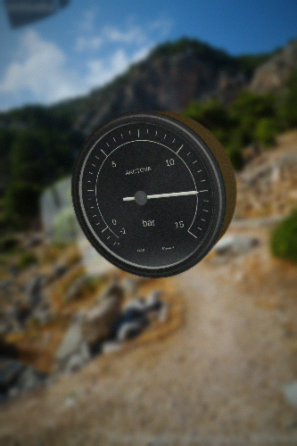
bar 12.5
